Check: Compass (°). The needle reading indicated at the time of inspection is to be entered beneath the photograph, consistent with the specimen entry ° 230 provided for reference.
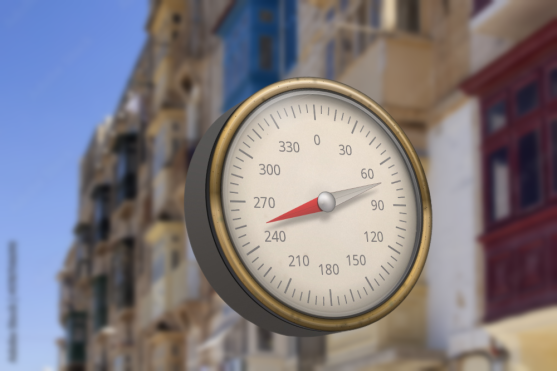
° 252.5
